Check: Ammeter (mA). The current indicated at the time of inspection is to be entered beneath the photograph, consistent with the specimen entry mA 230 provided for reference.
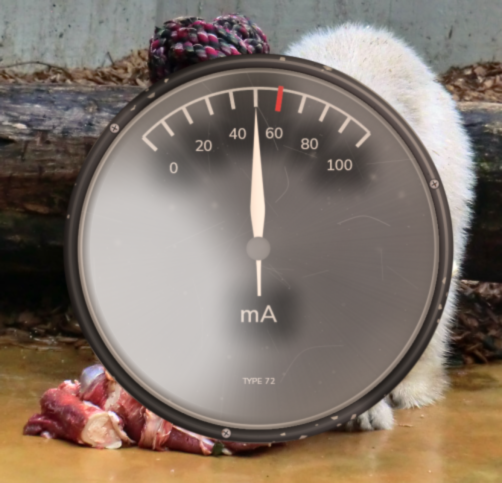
mA 50
